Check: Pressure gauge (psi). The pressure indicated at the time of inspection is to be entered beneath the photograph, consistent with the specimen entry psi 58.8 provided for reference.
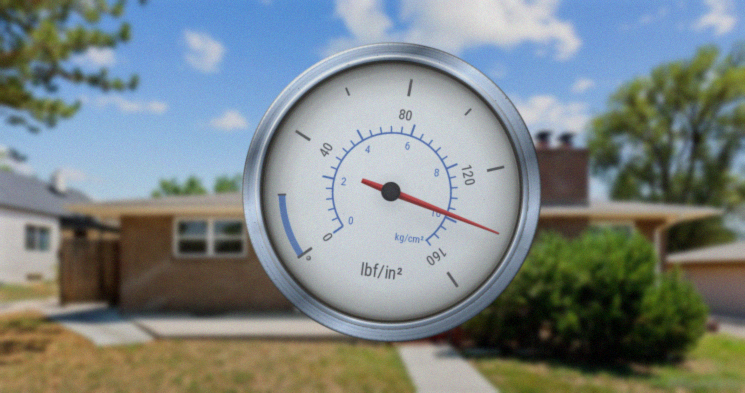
psi 140
